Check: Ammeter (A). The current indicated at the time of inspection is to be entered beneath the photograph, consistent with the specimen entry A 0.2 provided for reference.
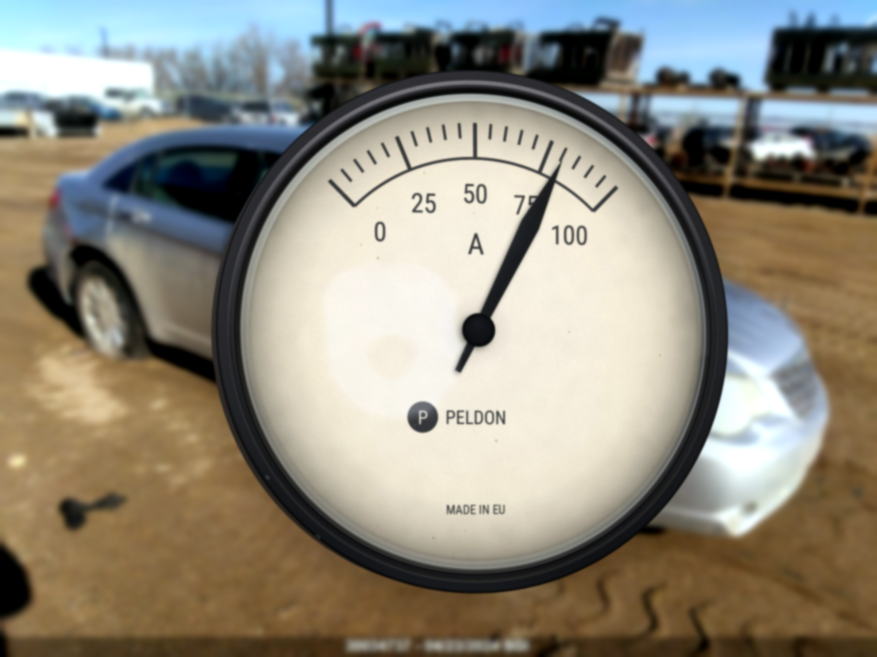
A 80
